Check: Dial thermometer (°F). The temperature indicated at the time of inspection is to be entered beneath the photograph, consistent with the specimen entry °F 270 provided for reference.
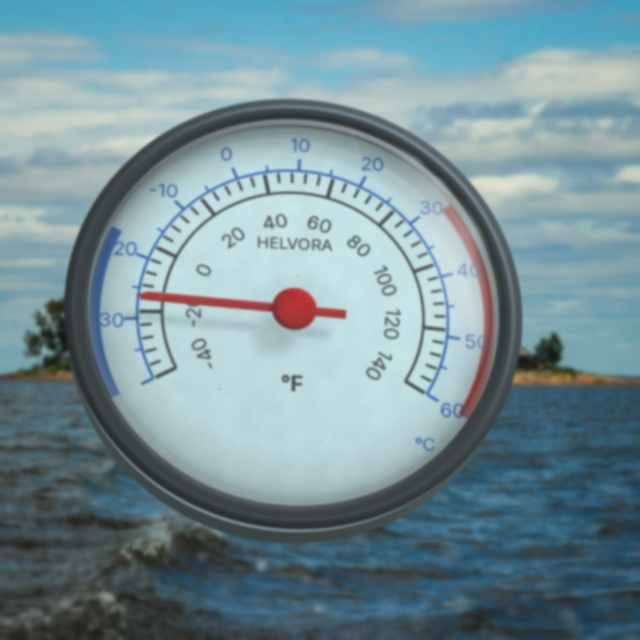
°F -16
